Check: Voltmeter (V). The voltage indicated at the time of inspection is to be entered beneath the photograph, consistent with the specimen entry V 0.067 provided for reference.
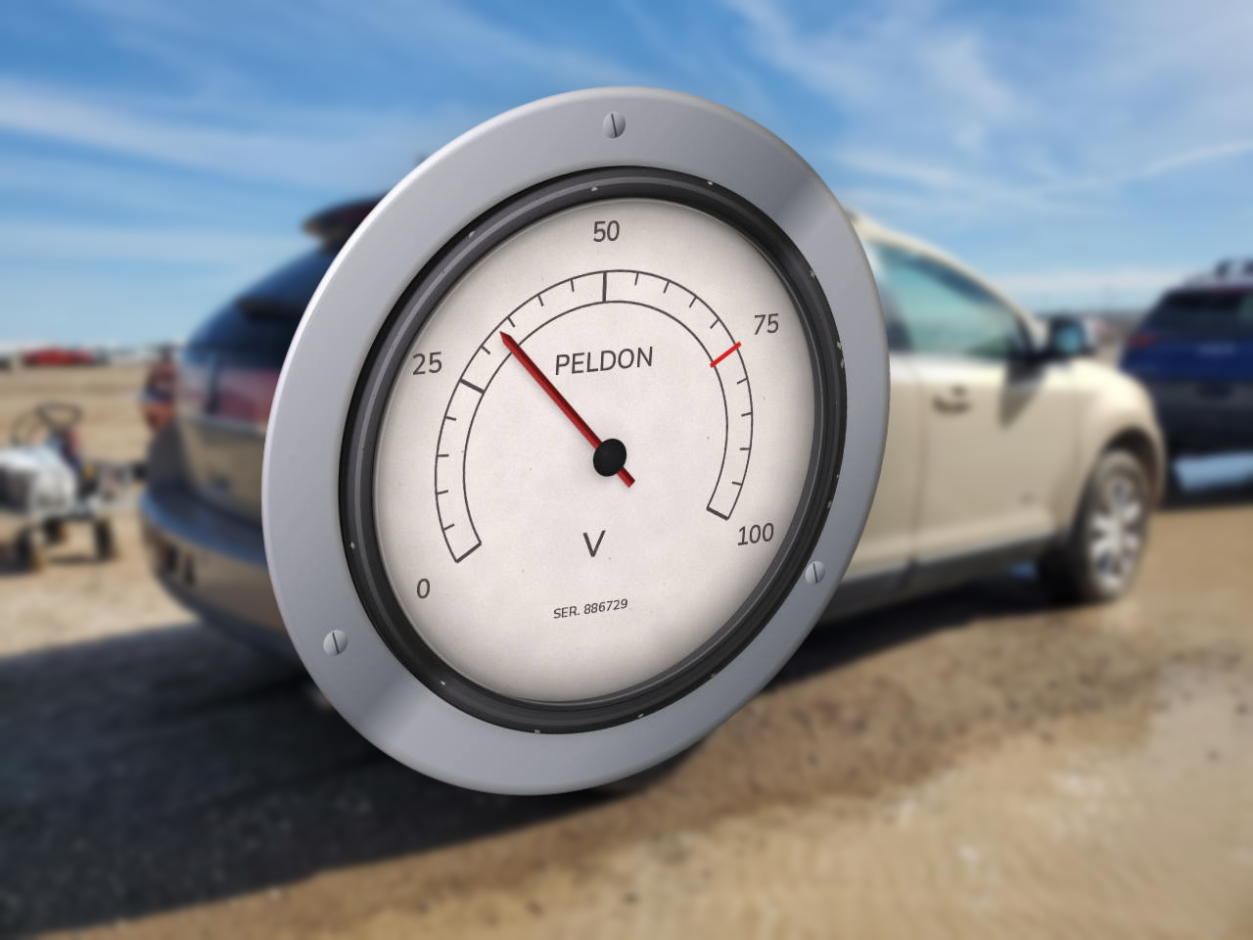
V 32.5
